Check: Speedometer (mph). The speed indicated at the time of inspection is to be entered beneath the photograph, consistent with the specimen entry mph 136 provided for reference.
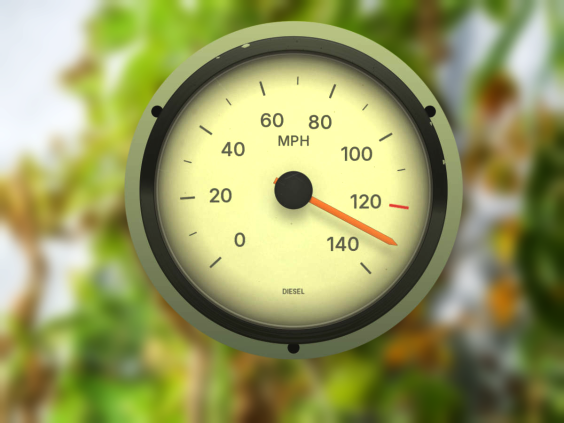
mph 130
